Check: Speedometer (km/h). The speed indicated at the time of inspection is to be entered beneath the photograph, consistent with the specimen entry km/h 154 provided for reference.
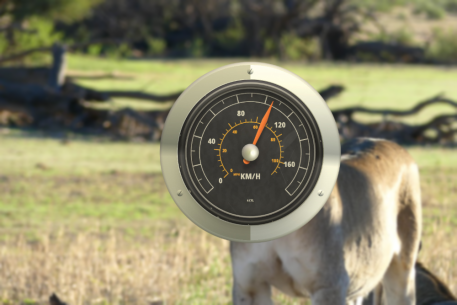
km/h 105
